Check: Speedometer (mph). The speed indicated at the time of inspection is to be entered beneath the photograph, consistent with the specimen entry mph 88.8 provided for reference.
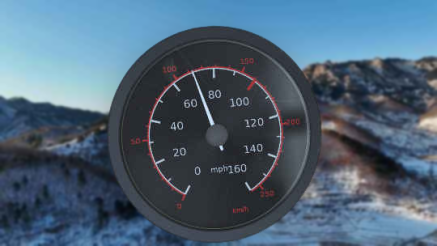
mph 70
